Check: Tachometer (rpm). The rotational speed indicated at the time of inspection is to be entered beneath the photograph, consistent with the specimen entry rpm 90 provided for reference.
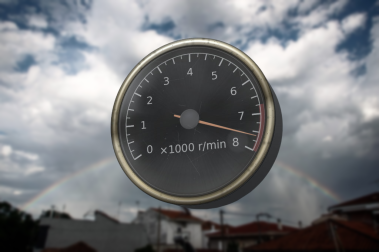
rpm 7625
